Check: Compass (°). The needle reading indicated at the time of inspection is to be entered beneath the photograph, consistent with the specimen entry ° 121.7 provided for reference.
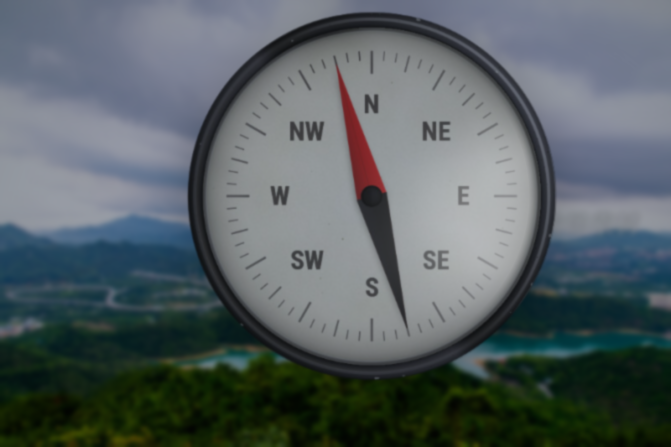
° 345
